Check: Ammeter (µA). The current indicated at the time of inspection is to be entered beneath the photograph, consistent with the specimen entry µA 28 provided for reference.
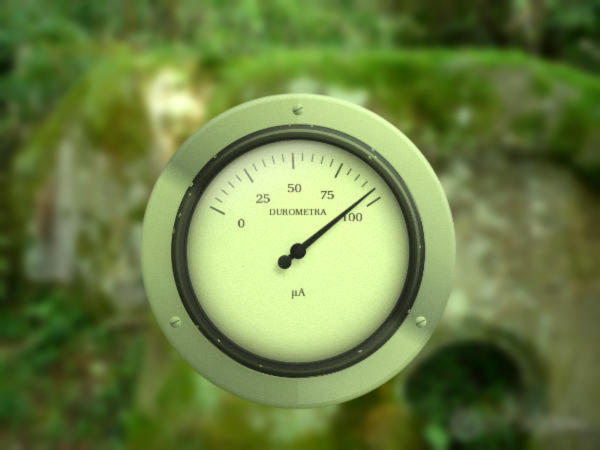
µA 95
